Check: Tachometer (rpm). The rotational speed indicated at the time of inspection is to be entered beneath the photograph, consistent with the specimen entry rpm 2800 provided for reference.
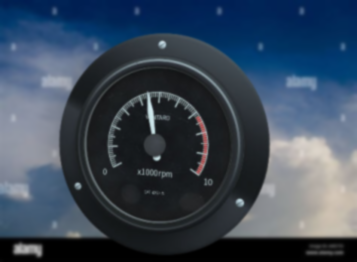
rpm 4500
